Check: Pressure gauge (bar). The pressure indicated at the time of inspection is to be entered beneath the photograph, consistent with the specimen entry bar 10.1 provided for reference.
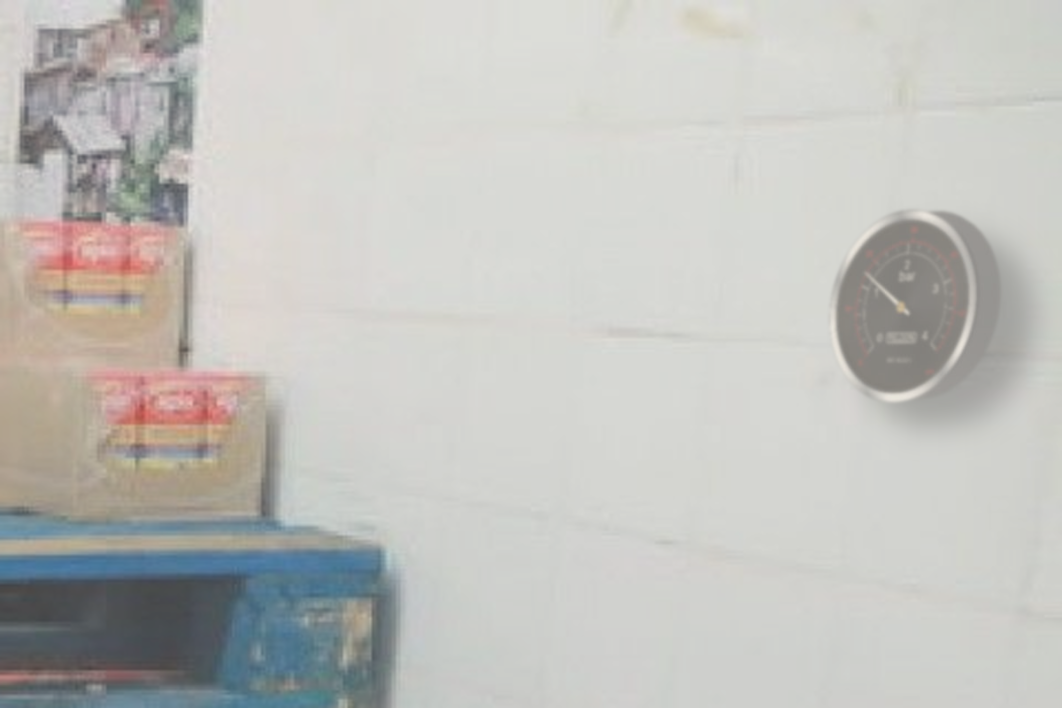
bar 1.2
